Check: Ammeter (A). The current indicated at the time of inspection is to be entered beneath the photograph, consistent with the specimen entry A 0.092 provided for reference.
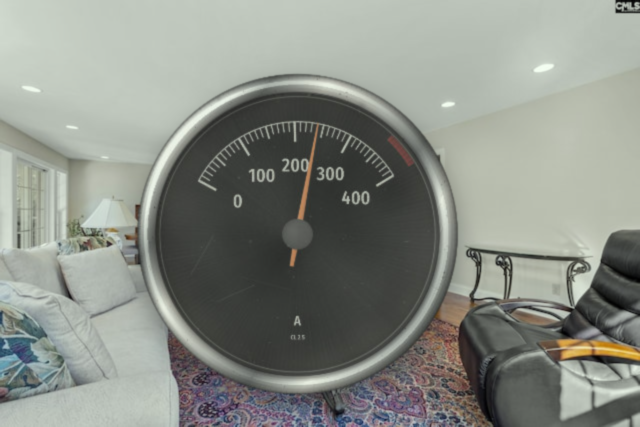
A 240
